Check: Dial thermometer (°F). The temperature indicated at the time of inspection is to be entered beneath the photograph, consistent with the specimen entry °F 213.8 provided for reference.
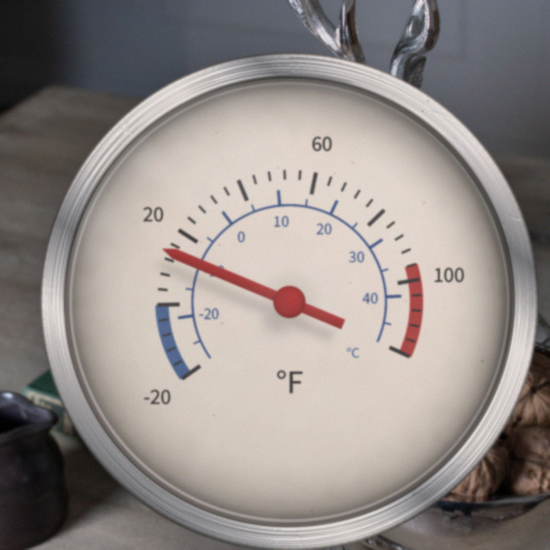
°F 14
